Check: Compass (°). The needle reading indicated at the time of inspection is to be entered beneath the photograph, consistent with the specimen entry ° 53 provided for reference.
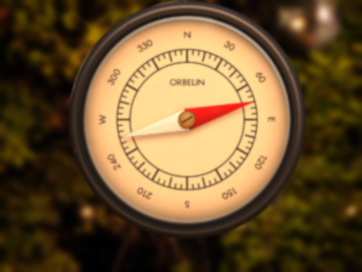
° 75
